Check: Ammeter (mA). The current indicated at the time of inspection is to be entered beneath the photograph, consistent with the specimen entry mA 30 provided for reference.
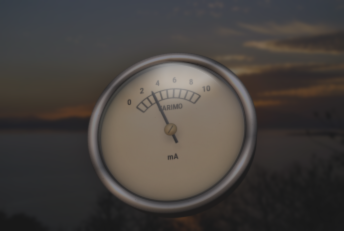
mA 3
